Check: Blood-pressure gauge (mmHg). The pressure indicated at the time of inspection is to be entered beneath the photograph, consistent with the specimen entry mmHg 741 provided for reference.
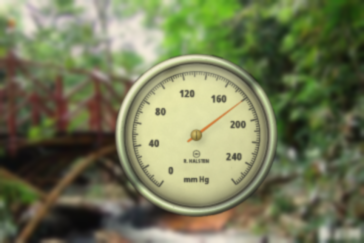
mmHg 180
